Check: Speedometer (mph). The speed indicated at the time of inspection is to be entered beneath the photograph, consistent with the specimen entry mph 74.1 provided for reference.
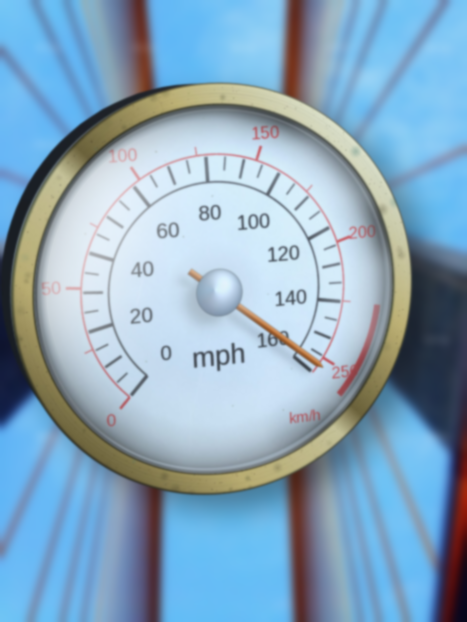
mph 157.5
